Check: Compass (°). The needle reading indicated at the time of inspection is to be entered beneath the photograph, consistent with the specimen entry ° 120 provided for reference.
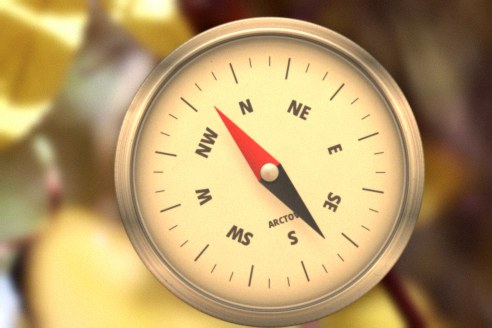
° 340
